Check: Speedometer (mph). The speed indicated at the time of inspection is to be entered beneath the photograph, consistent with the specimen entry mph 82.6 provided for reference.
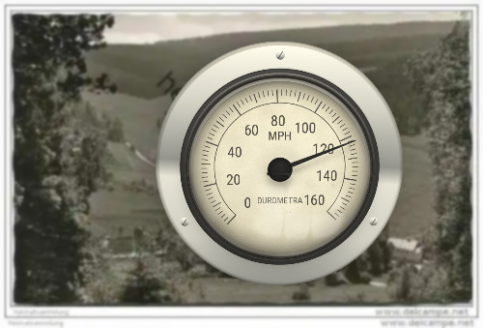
mph 122
